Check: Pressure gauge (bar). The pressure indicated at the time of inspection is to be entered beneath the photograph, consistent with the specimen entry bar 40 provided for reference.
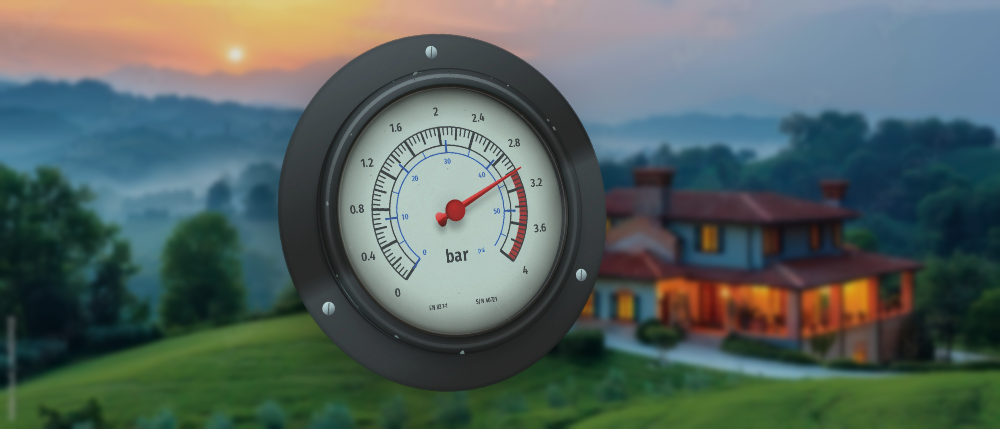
bar 3
